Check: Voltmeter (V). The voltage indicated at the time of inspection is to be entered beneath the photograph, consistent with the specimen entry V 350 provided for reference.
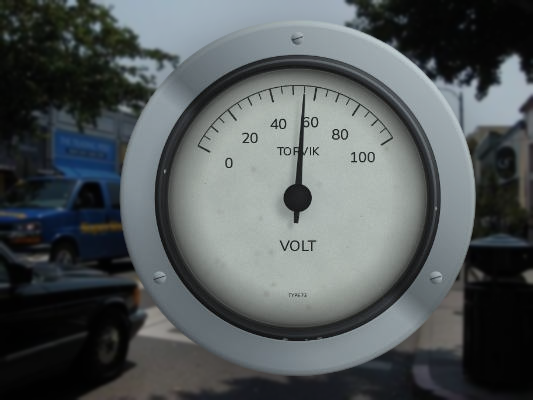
V 55
